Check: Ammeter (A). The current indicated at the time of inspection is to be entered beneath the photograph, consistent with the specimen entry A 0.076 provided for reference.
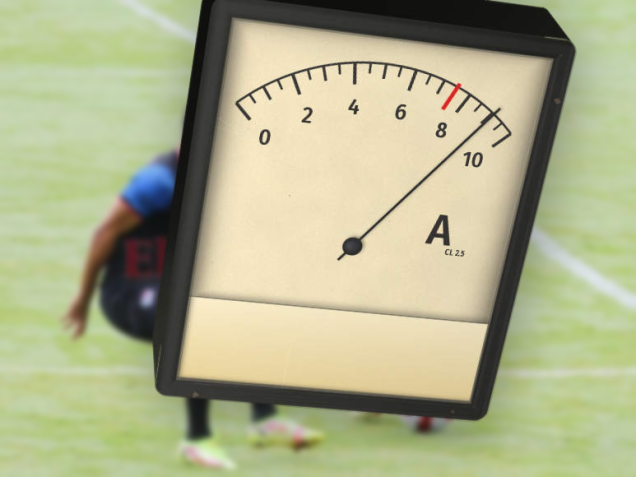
A 9
